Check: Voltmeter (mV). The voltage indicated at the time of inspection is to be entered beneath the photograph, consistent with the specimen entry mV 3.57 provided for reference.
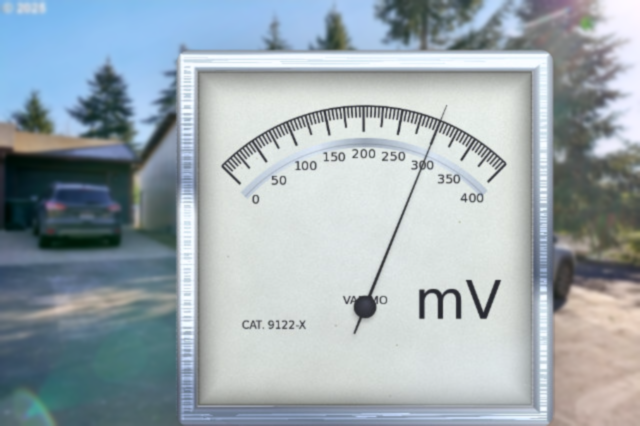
mV 300
